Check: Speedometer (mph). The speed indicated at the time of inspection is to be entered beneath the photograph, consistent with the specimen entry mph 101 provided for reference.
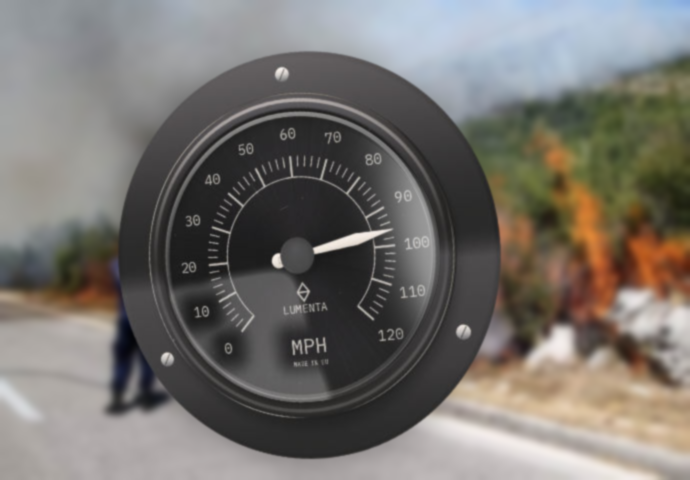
mph 96
